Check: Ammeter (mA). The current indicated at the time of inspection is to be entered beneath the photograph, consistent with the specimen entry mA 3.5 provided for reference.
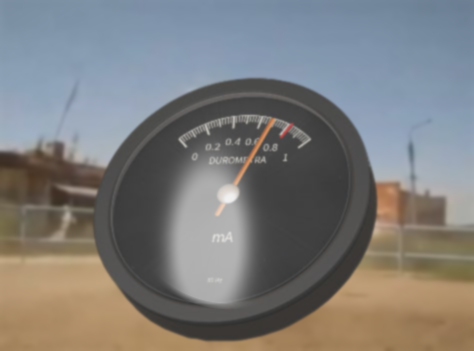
mA 0.7
